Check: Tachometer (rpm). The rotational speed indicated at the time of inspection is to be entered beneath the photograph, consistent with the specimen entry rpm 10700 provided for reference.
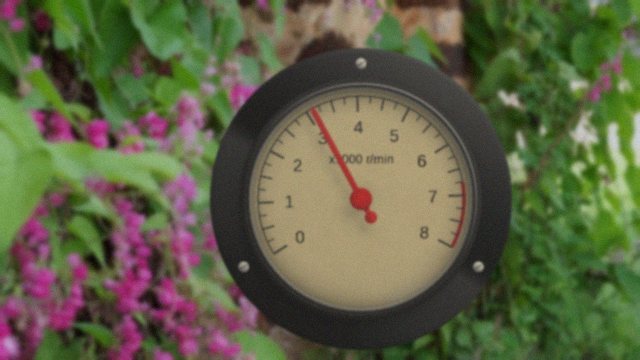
rpm 3125
